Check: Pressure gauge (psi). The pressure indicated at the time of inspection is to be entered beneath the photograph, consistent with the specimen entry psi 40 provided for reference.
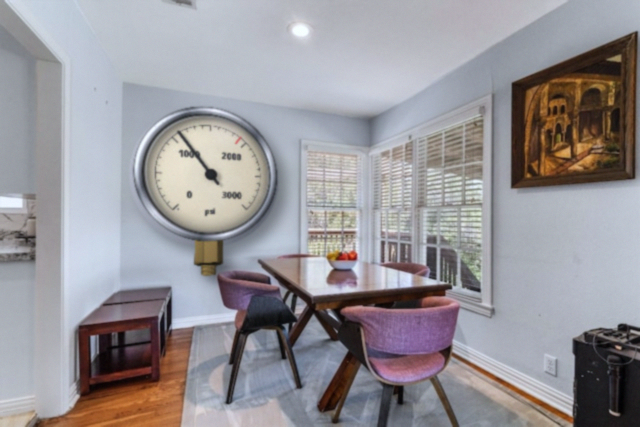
psi 1100
